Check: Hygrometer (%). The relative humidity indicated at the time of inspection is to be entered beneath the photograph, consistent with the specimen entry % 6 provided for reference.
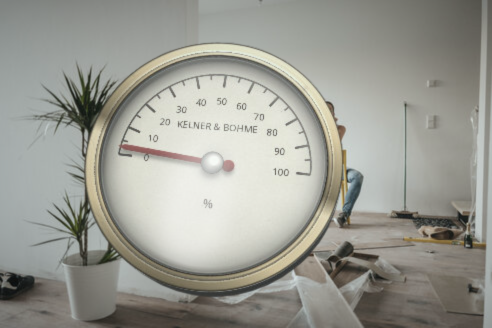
% 2.5
